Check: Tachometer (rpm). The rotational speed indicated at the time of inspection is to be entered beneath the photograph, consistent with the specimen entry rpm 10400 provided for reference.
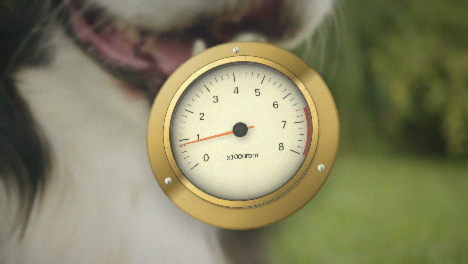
rpm 800
